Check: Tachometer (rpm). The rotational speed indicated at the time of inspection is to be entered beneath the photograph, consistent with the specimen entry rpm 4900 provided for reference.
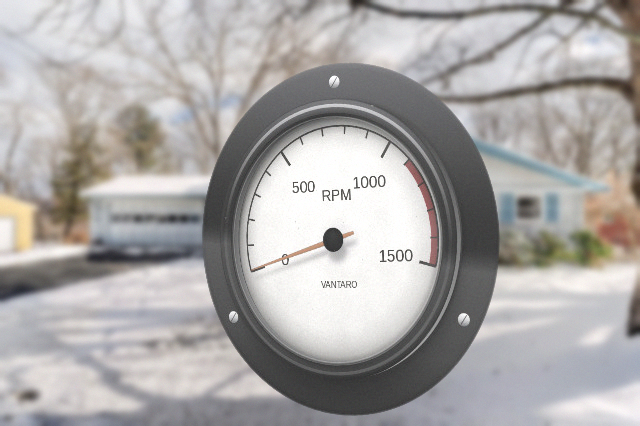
rpm 0
